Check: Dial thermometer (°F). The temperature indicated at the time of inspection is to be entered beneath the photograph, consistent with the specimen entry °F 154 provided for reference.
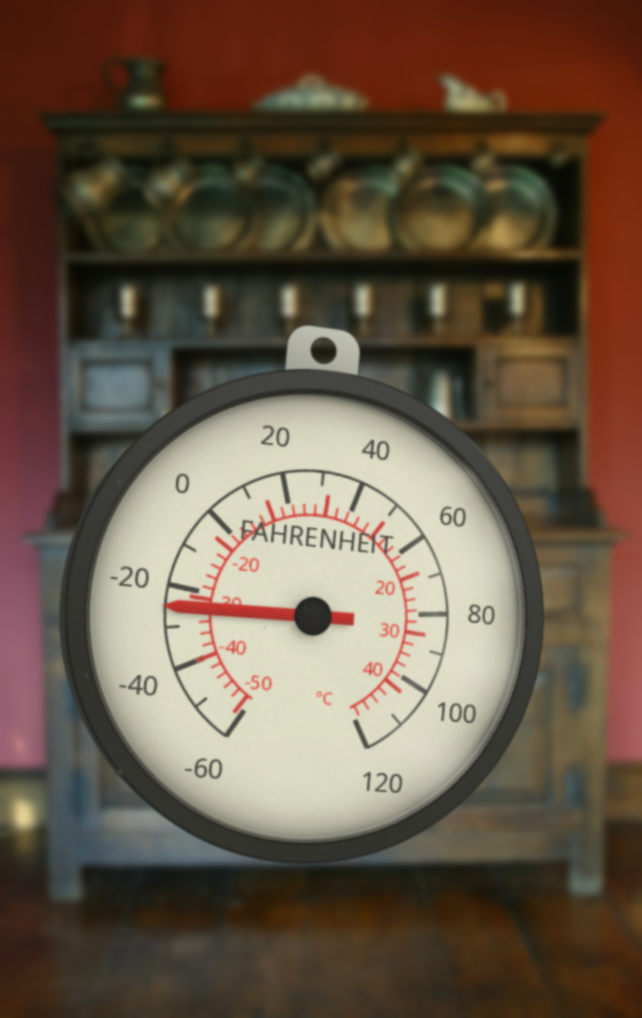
°F -25
